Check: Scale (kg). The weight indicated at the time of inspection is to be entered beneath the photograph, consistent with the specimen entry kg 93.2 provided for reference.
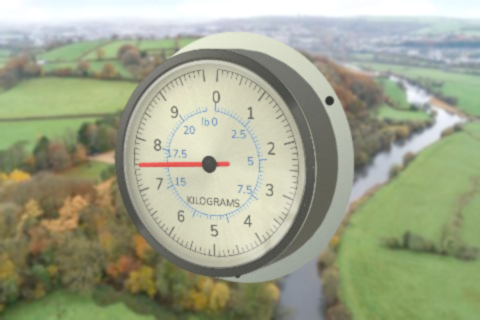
kg 7.5
